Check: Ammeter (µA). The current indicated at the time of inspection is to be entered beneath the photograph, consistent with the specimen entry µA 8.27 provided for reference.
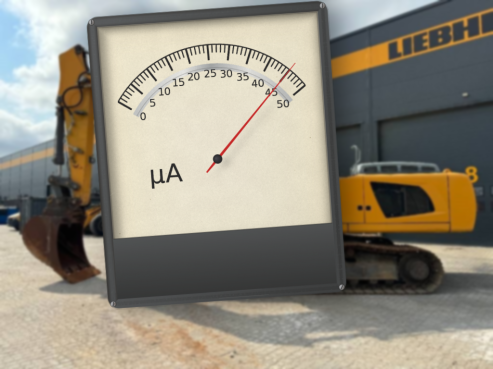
µA 45
